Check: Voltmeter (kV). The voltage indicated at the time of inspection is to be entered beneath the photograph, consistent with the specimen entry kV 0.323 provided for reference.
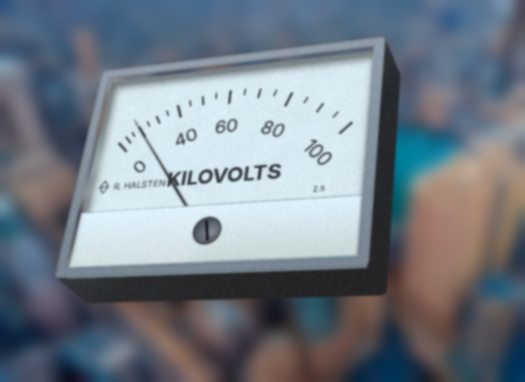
kV 20
